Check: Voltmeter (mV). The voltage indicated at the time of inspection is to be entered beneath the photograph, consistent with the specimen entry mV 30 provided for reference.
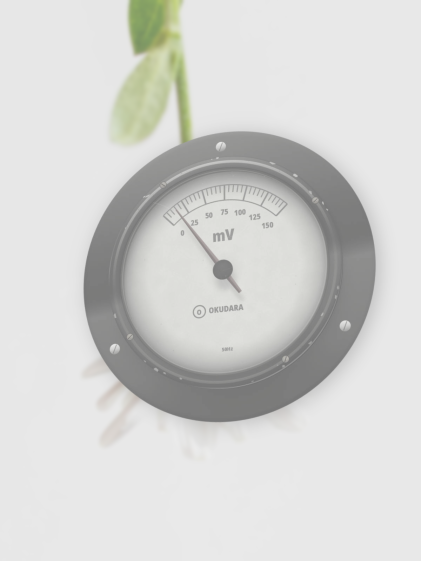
mV 15
